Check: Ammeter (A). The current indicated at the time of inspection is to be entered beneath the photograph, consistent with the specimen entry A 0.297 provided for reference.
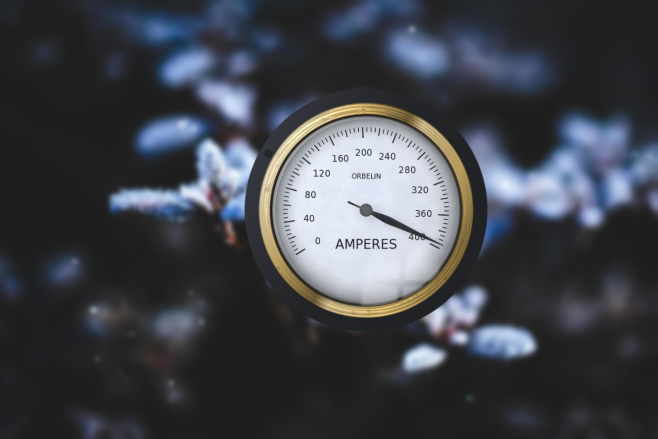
A 395
